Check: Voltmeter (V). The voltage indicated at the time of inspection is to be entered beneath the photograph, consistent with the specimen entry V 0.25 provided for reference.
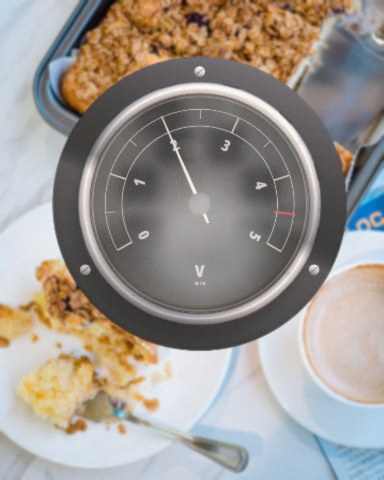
V 2
